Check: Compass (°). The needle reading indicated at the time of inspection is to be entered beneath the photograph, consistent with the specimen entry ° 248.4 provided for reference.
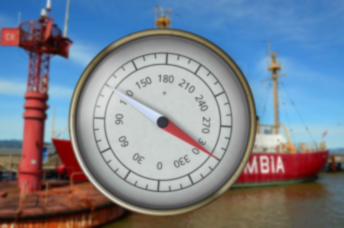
° 300
